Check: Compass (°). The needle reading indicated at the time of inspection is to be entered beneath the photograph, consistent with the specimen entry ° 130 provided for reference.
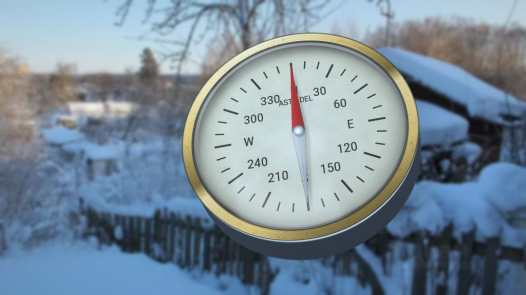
° 0
